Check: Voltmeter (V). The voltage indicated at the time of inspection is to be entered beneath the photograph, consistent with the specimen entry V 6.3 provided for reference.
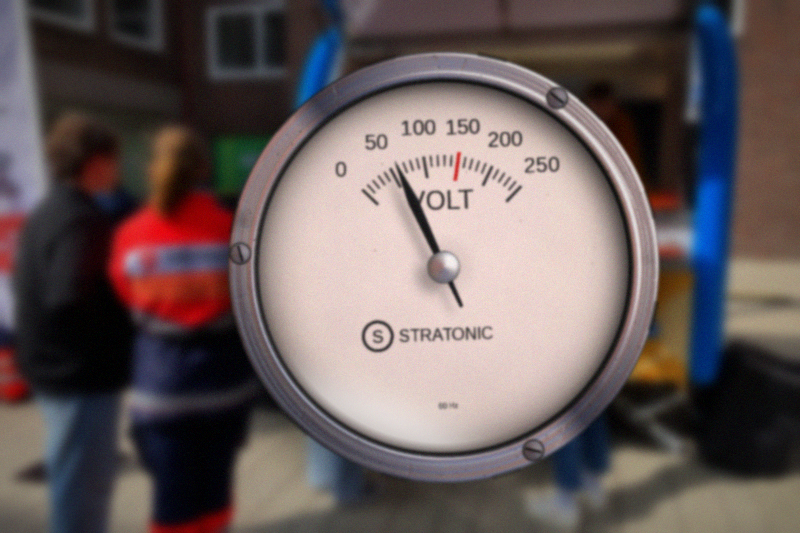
V 60
